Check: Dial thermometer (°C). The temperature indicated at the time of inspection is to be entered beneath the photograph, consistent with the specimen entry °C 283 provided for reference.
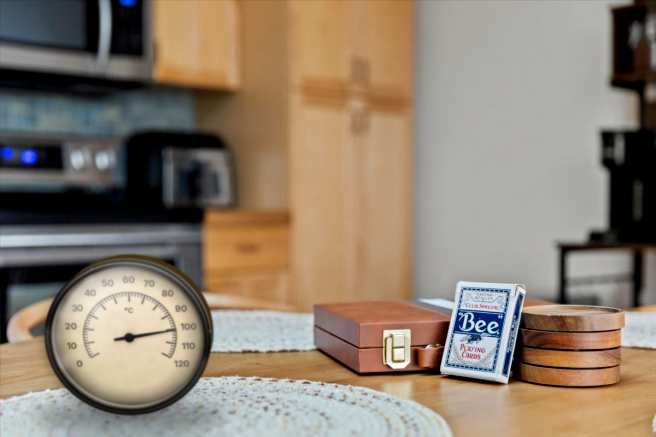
°C 100
